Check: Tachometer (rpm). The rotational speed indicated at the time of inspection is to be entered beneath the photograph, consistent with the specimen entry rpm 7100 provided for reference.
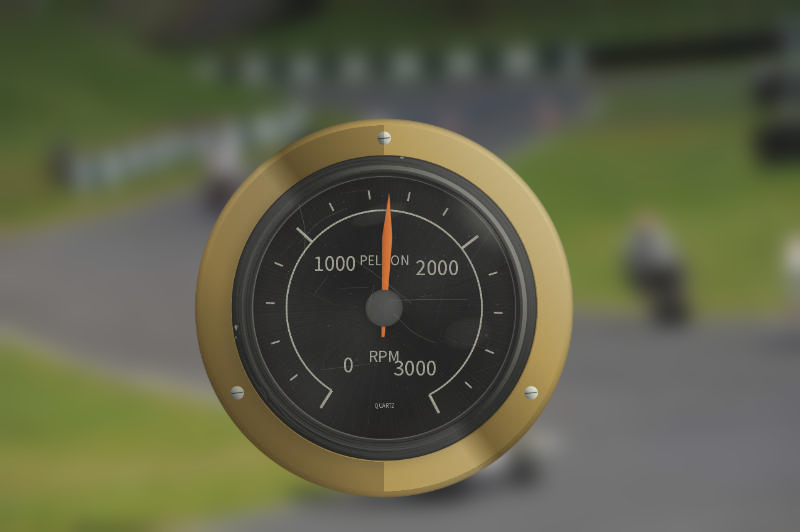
rpm 1500
